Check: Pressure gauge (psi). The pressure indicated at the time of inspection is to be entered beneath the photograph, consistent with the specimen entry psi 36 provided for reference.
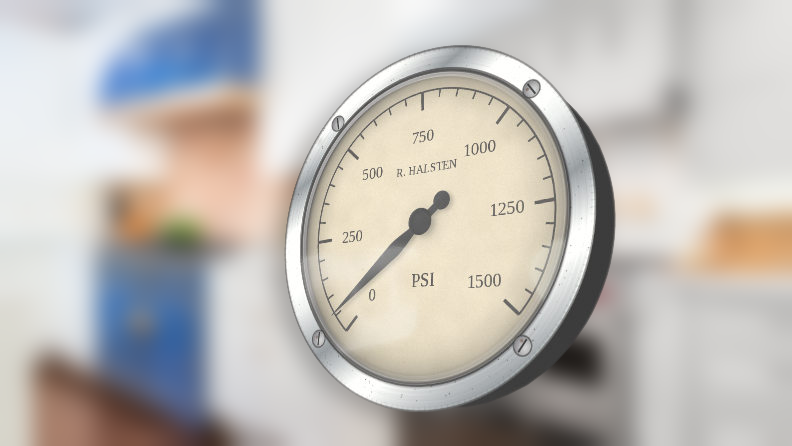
psi 50
